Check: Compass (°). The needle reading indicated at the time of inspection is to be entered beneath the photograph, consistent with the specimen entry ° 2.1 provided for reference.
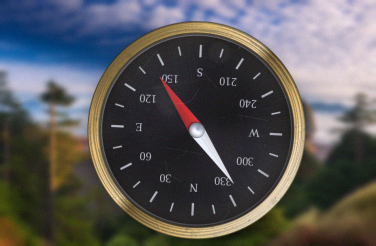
° 142.5
